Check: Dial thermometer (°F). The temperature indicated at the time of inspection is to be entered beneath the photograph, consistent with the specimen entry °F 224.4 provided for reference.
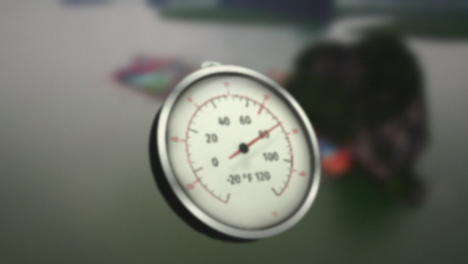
°F 80
